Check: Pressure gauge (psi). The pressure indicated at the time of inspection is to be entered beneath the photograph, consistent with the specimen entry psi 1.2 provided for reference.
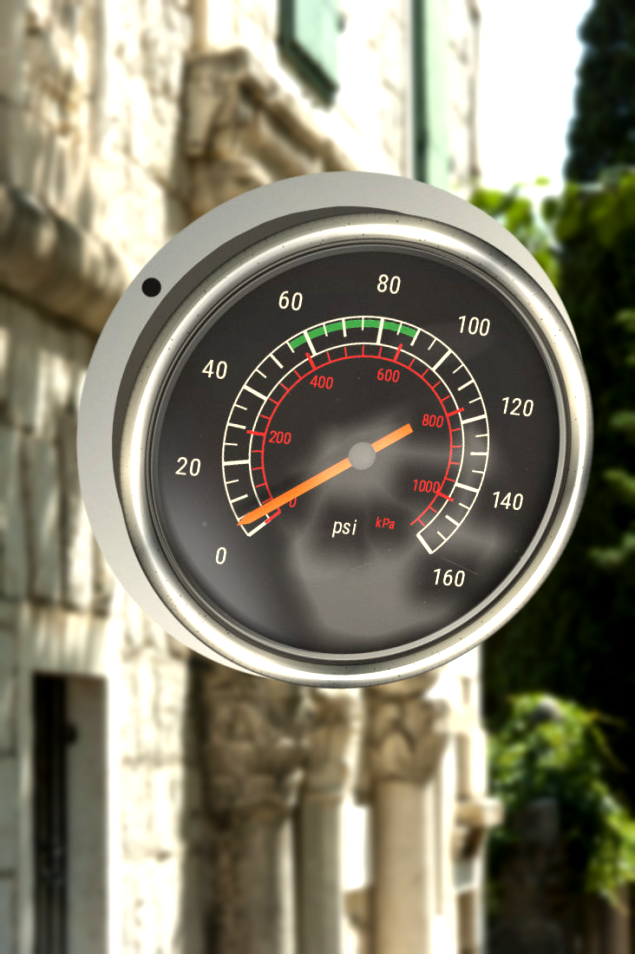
psi 5
